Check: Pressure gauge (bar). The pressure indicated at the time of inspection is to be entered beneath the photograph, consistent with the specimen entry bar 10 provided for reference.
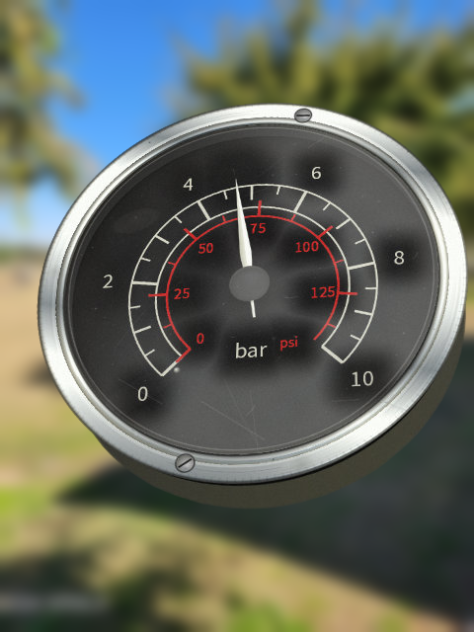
bar 4.75
